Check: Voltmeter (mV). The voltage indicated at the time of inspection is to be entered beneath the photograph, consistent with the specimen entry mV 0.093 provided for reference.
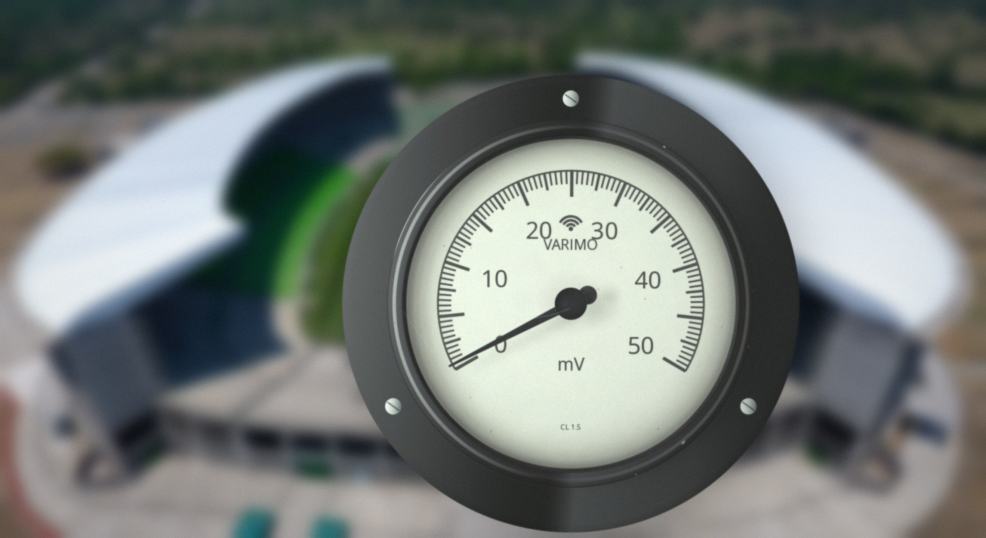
mV 0.5
